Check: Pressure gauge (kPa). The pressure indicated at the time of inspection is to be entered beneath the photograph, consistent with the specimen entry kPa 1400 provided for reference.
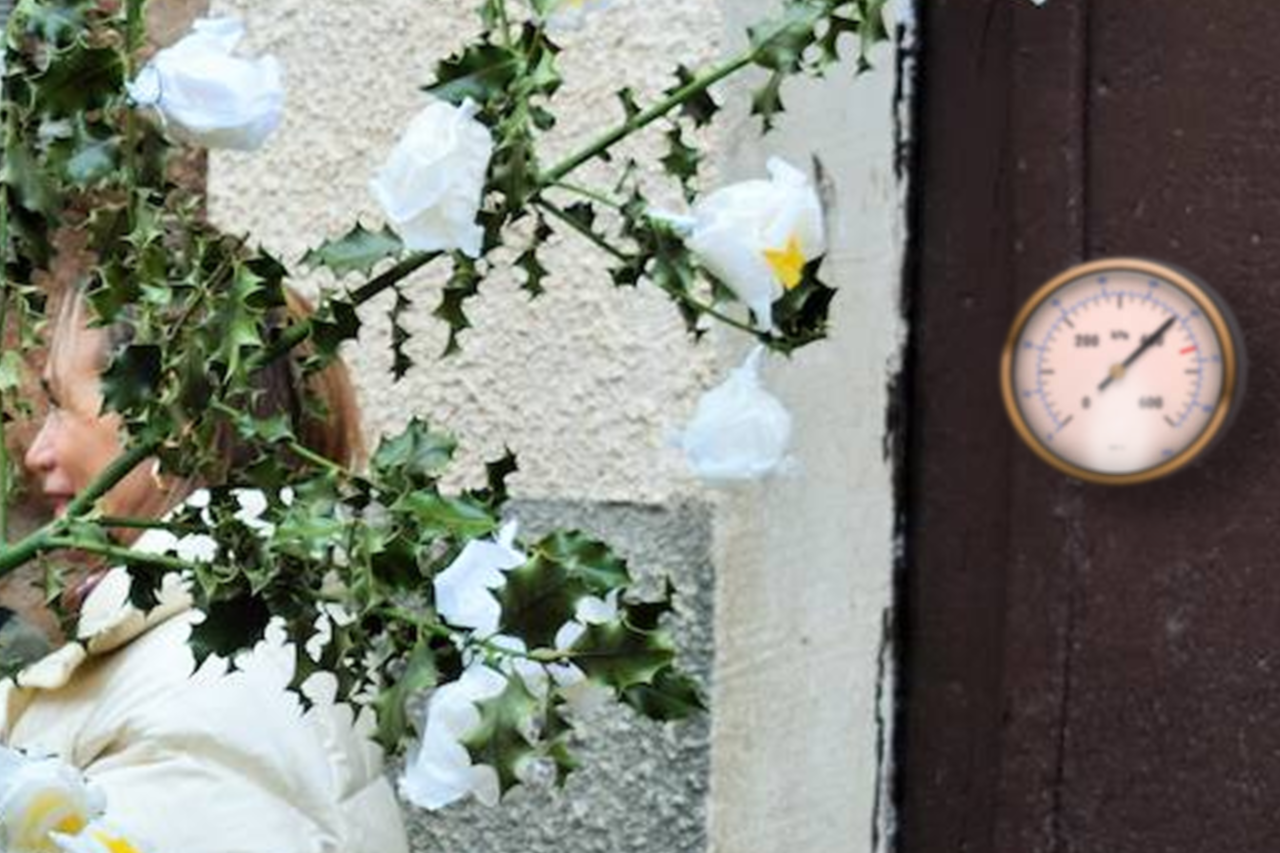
kPa 400
